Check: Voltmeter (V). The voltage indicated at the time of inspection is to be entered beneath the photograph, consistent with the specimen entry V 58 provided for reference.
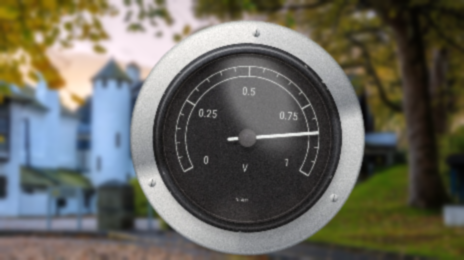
V 0.85
